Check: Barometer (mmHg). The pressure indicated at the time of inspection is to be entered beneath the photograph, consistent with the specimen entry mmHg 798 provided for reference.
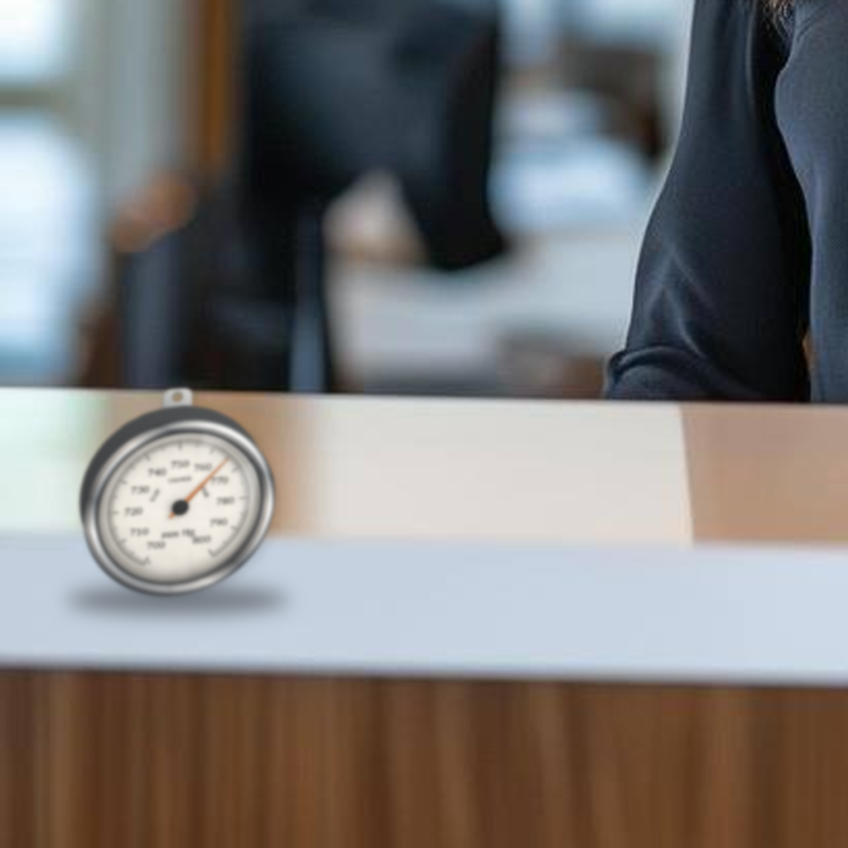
mmHg 765
